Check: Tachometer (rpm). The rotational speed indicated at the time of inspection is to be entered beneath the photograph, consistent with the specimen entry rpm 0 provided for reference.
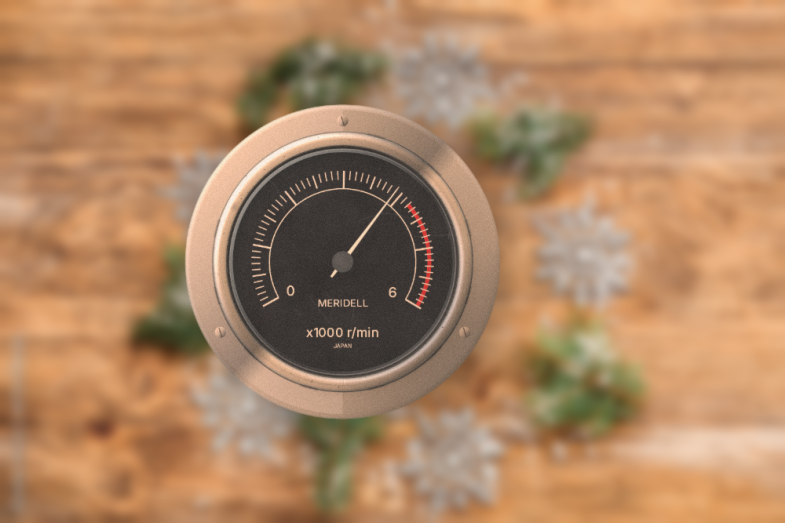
rpm 3900
